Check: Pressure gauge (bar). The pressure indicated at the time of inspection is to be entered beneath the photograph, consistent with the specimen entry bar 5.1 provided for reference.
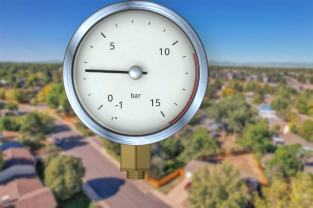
bar 2.5
